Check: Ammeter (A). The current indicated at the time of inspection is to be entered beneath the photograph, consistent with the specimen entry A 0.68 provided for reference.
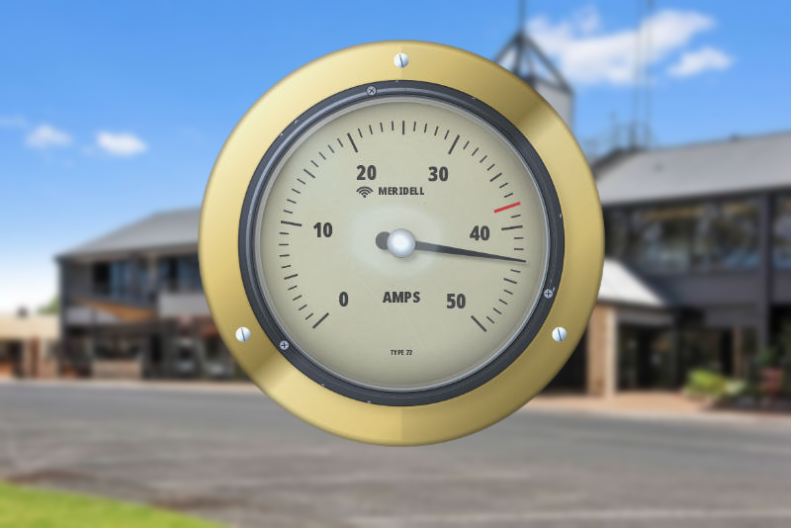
A 43
